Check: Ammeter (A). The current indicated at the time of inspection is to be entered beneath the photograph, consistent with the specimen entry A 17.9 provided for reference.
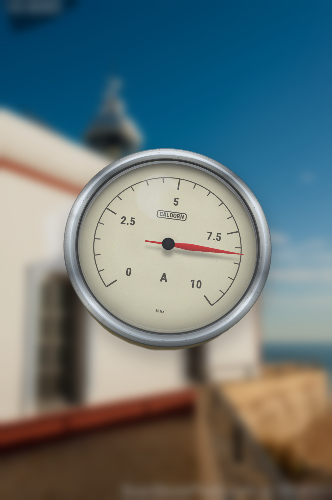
A 8.25
